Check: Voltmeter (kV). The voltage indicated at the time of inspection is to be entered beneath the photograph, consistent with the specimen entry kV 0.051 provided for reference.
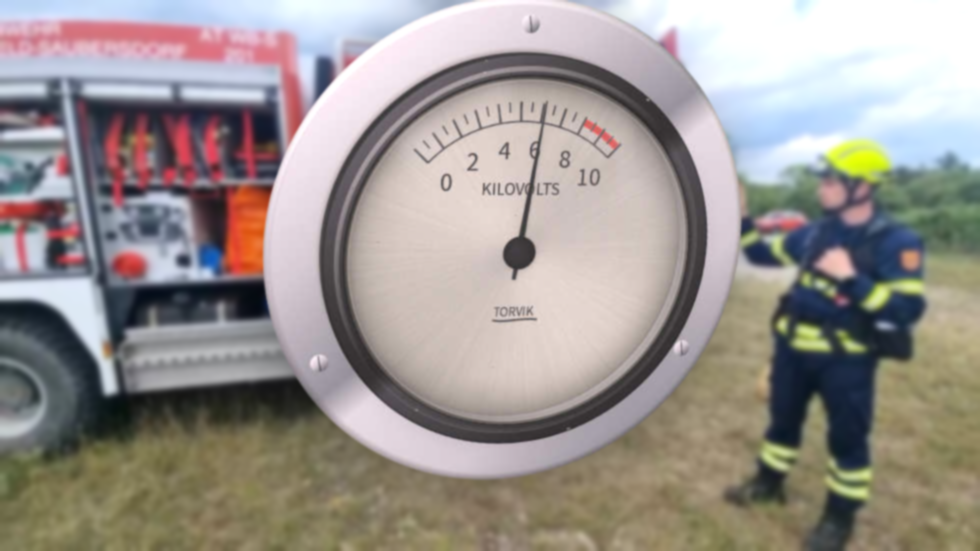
kV 6
